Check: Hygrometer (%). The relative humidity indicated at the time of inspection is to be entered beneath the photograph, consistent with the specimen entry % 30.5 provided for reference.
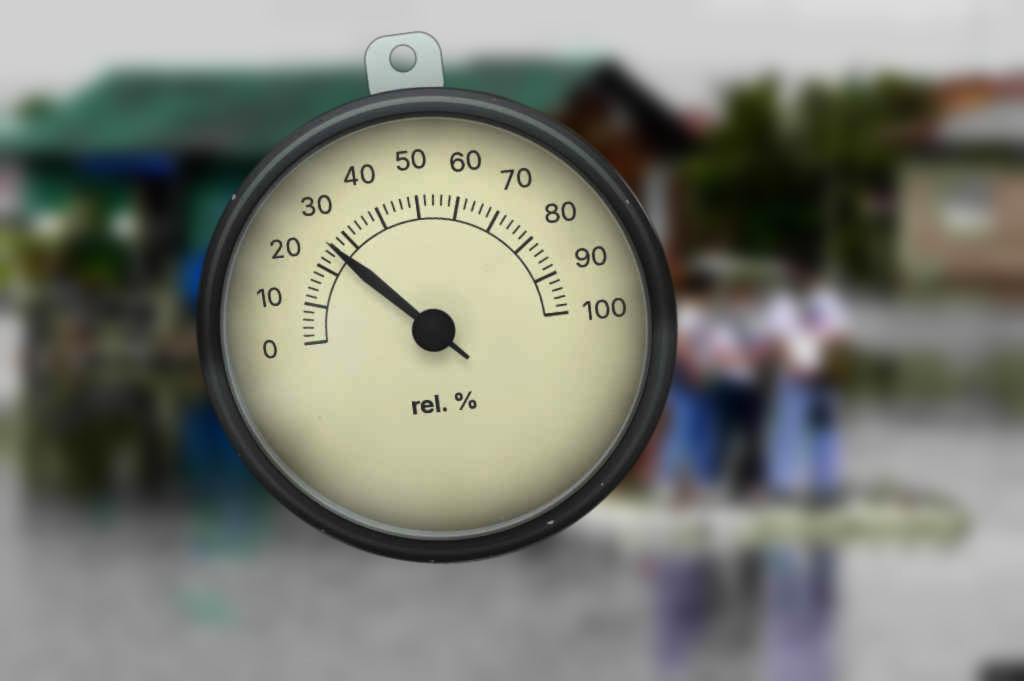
% 26
